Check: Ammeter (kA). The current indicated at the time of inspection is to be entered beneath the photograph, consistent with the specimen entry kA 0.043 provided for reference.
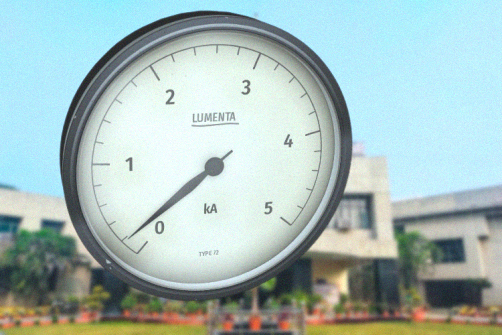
kA 0.2
